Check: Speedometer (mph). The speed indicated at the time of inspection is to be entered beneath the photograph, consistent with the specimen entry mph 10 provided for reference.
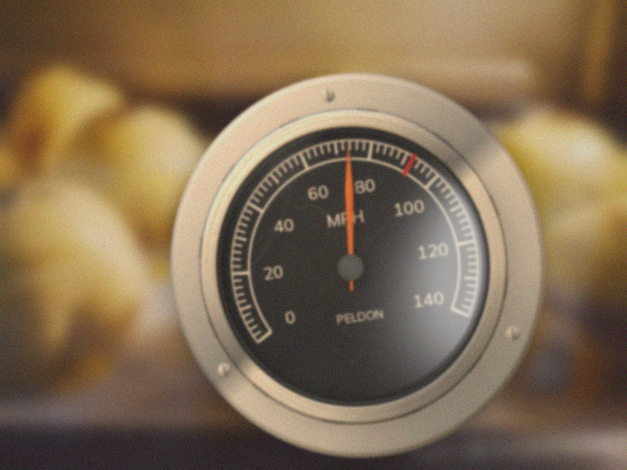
mph 74
